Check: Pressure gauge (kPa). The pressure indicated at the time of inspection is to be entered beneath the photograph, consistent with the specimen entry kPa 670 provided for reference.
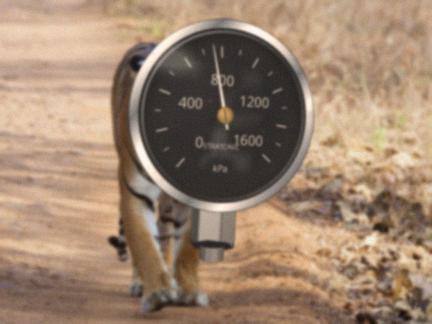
kPa 750
